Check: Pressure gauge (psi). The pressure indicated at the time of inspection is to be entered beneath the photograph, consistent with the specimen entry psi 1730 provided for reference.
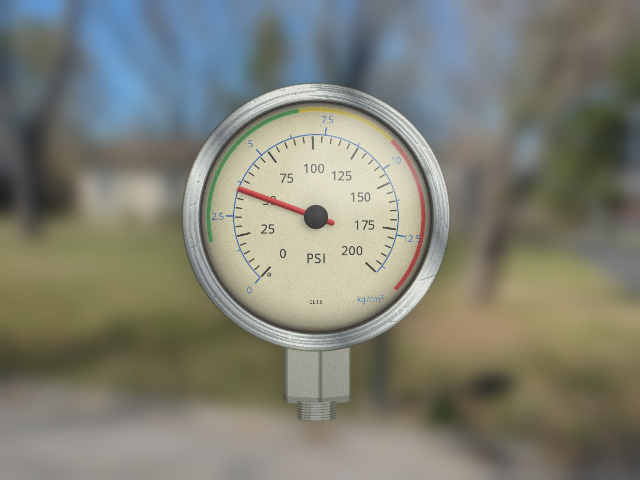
psi 50
